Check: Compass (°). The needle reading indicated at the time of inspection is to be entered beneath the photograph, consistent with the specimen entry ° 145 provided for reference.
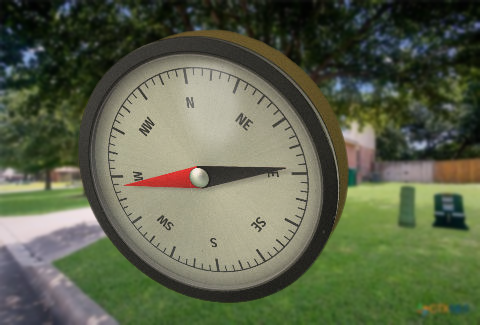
° 265
